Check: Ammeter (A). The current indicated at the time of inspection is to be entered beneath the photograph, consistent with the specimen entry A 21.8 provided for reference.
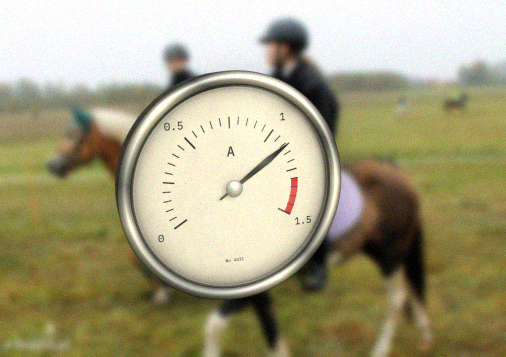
A 1.1
